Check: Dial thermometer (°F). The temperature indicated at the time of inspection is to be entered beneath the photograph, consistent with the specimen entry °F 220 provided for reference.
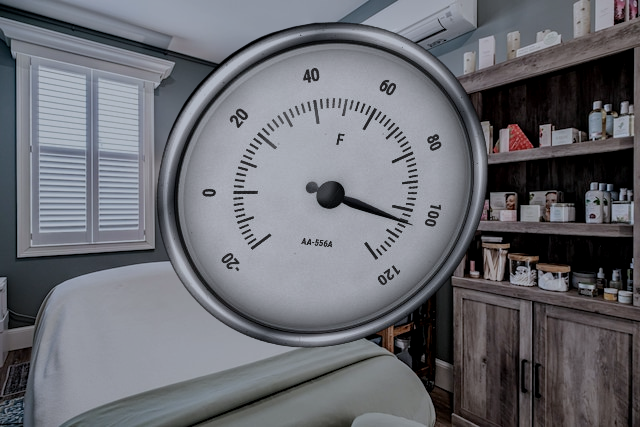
°F 104
